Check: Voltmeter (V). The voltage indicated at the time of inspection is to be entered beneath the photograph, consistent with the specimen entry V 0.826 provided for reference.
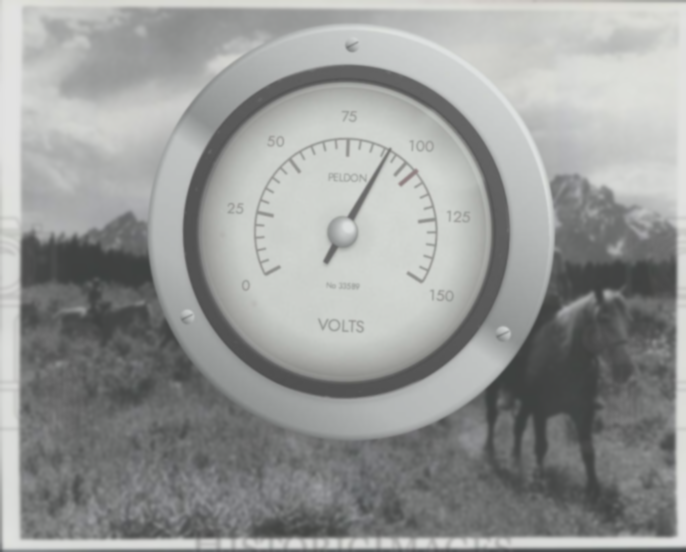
V 92.5
